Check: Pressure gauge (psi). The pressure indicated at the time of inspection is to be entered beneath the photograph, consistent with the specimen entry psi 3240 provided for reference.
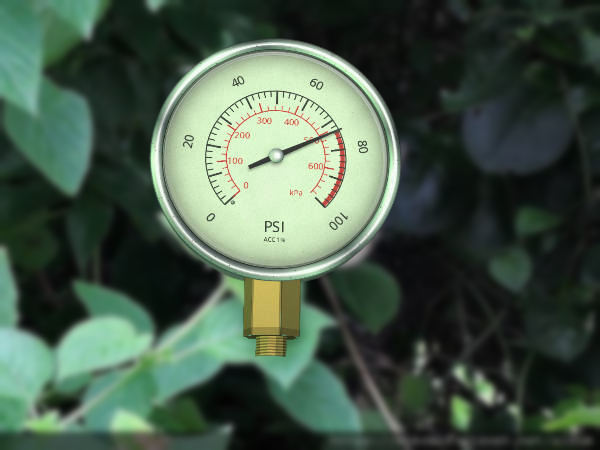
psi 74
